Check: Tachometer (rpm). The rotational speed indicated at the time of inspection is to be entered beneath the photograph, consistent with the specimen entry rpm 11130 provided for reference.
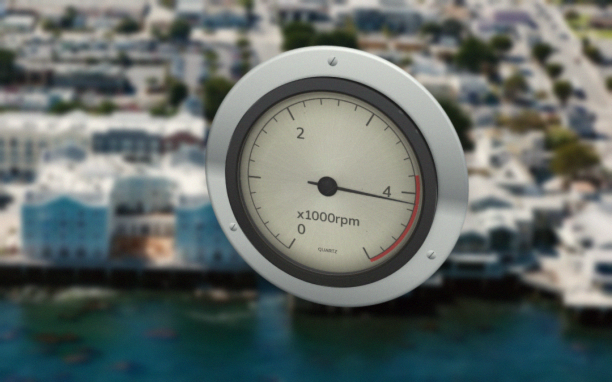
rpm 4100
